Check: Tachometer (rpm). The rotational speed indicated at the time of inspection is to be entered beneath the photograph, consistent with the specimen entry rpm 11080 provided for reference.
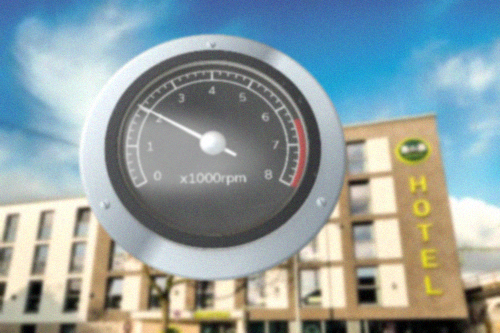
rpm 2000
